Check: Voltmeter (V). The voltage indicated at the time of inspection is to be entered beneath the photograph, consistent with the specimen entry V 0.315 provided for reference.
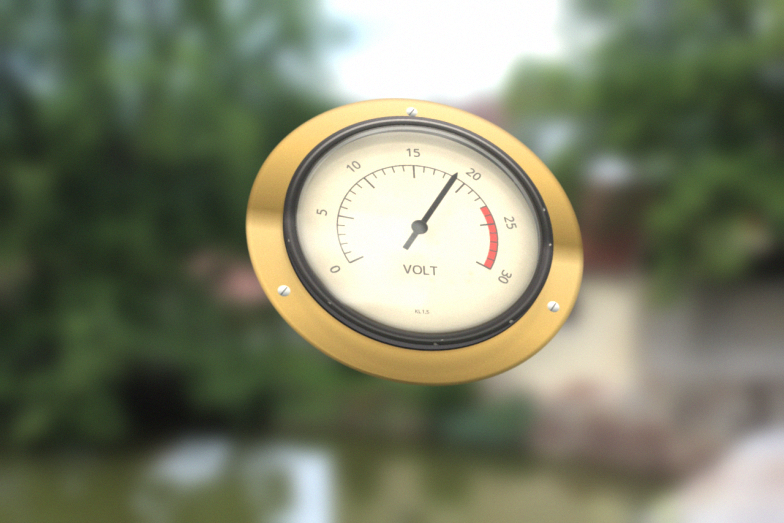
V 19
